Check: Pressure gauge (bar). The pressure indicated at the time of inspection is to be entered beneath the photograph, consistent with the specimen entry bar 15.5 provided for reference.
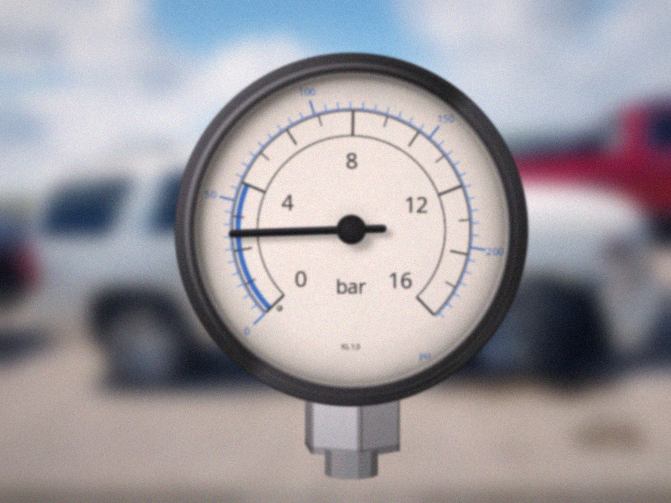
bar 2.5
